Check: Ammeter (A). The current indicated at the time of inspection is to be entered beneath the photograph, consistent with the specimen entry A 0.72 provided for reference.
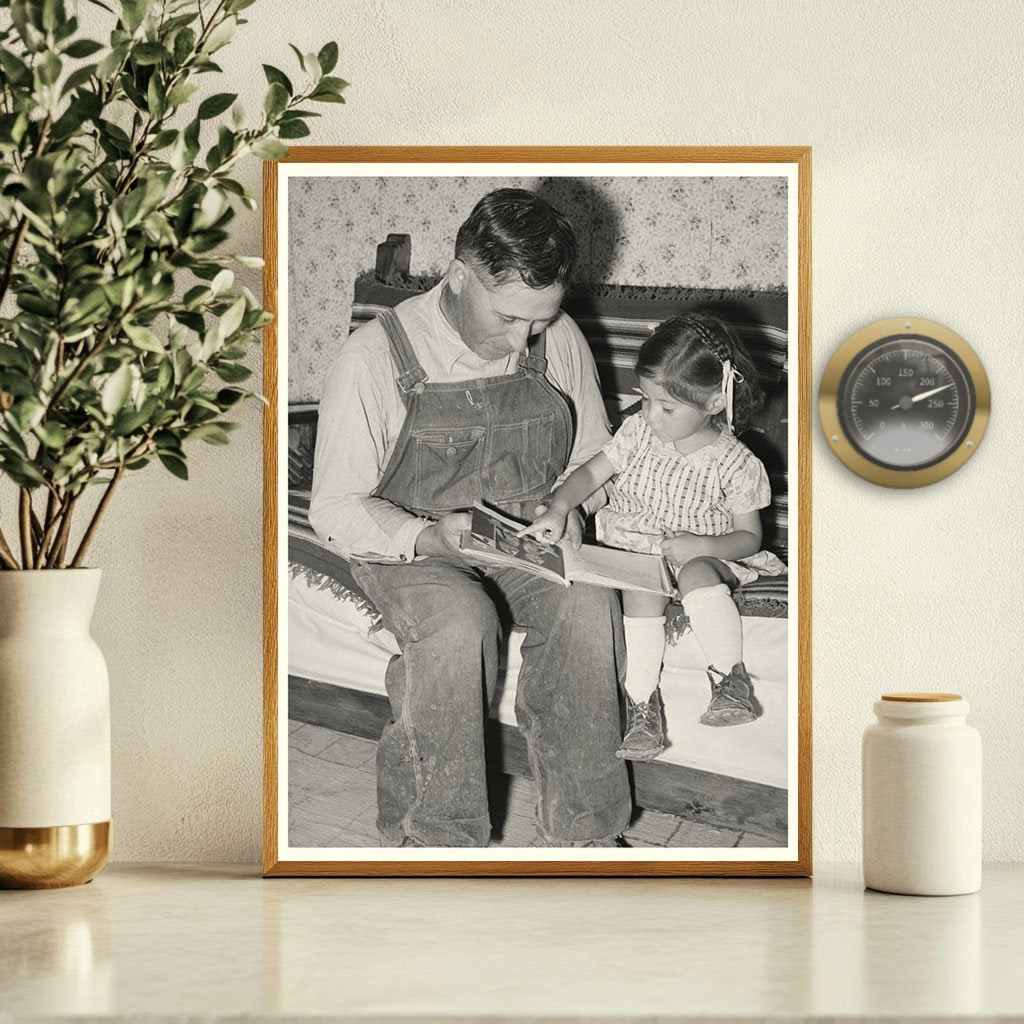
A 225
